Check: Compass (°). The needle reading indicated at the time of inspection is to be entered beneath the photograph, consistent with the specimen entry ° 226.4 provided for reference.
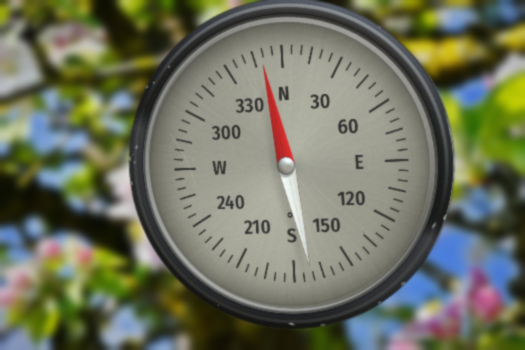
° 350
